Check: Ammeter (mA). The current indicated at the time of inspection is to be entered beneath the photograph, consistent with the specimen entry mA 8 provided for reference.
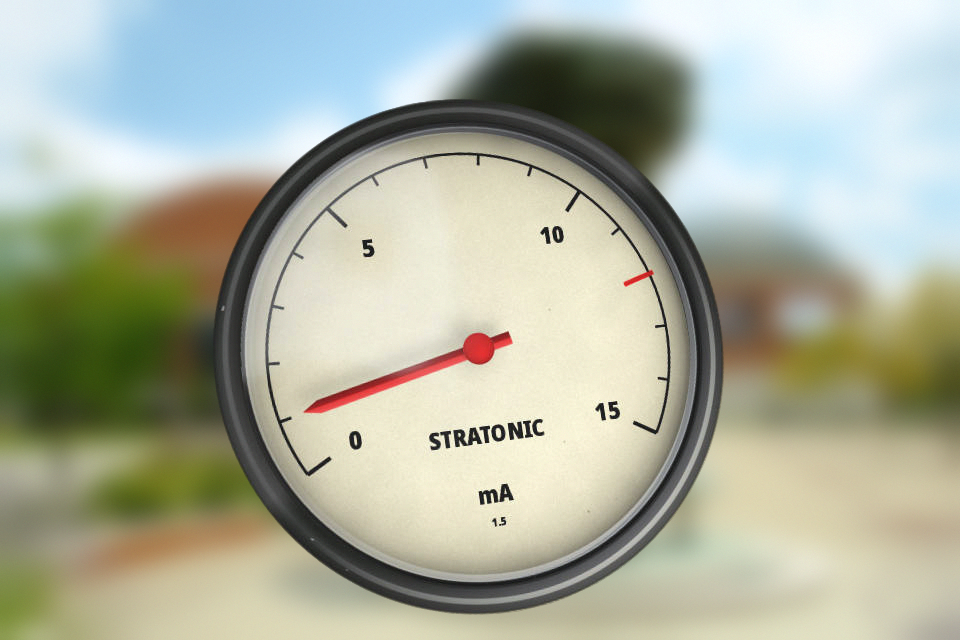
mA 1
